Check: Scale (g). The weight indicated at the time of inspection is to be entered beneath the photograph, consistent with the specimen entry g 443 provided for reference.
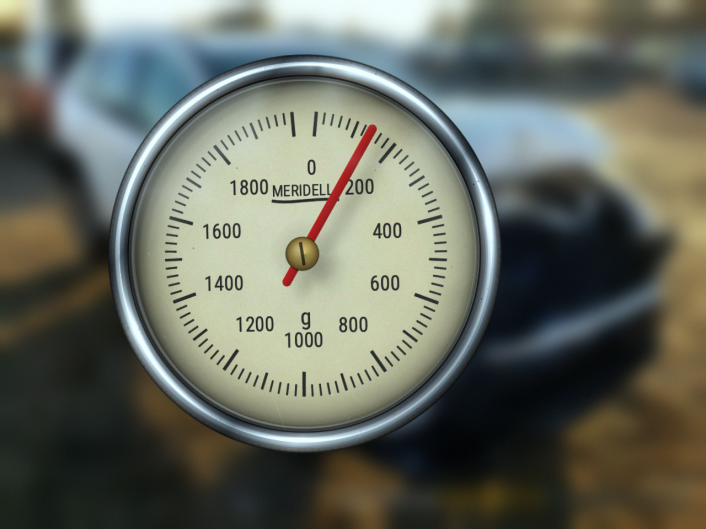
g 140
